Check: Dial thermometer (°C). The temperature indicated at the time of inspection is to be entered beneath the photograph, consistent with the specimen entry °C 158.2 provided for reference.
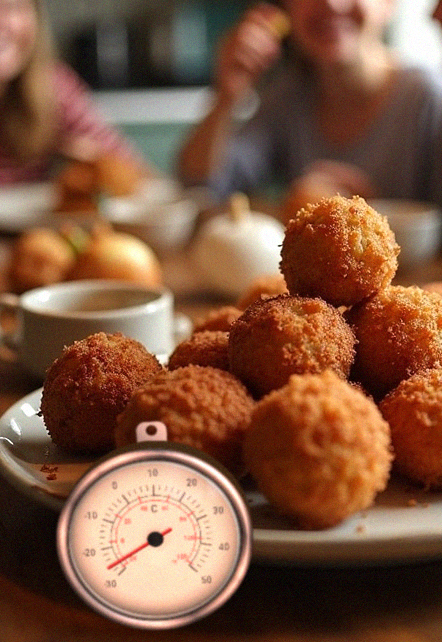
°C -26
